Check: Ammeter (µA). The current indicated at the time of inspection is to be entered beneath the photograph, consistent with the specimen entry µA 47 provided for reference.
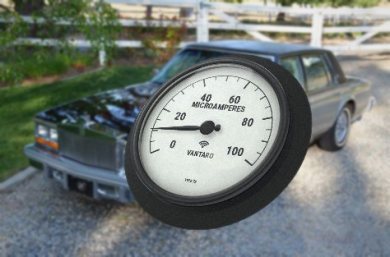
µA 10
